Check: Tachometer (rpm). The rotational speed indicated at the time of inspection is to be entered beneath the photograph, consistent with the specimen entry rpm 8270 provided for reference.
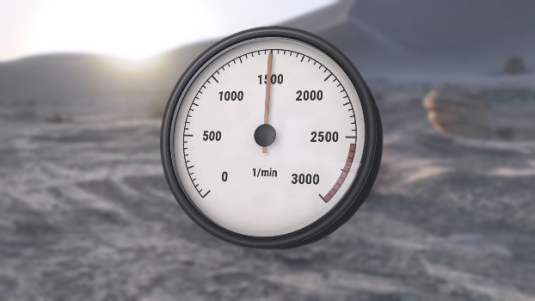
rpm 1500
